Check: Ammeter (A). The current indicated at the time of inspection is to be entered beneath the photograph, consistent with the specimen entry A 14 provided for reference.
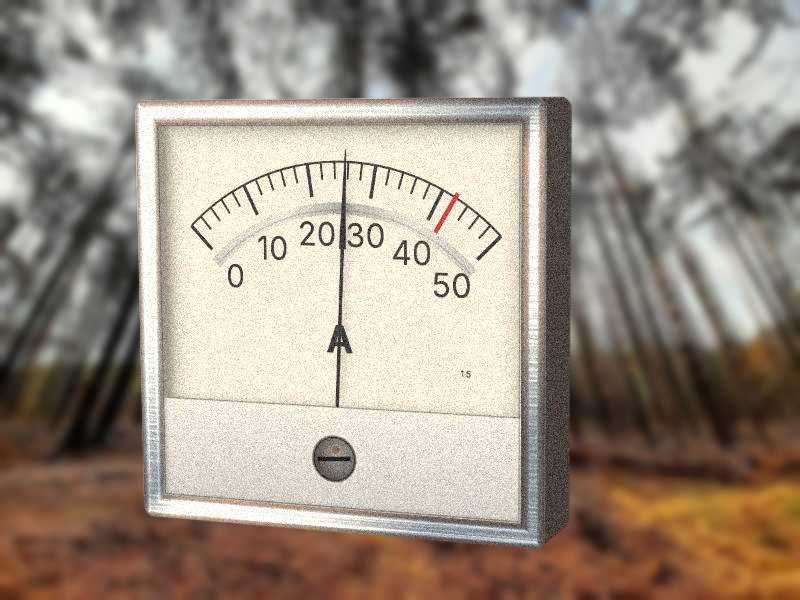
A 26
